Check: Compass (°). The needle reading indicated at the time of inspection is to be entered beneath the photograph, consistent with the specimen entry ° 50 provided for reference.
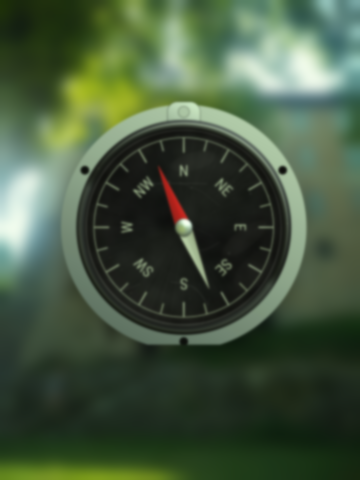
° 337.5
